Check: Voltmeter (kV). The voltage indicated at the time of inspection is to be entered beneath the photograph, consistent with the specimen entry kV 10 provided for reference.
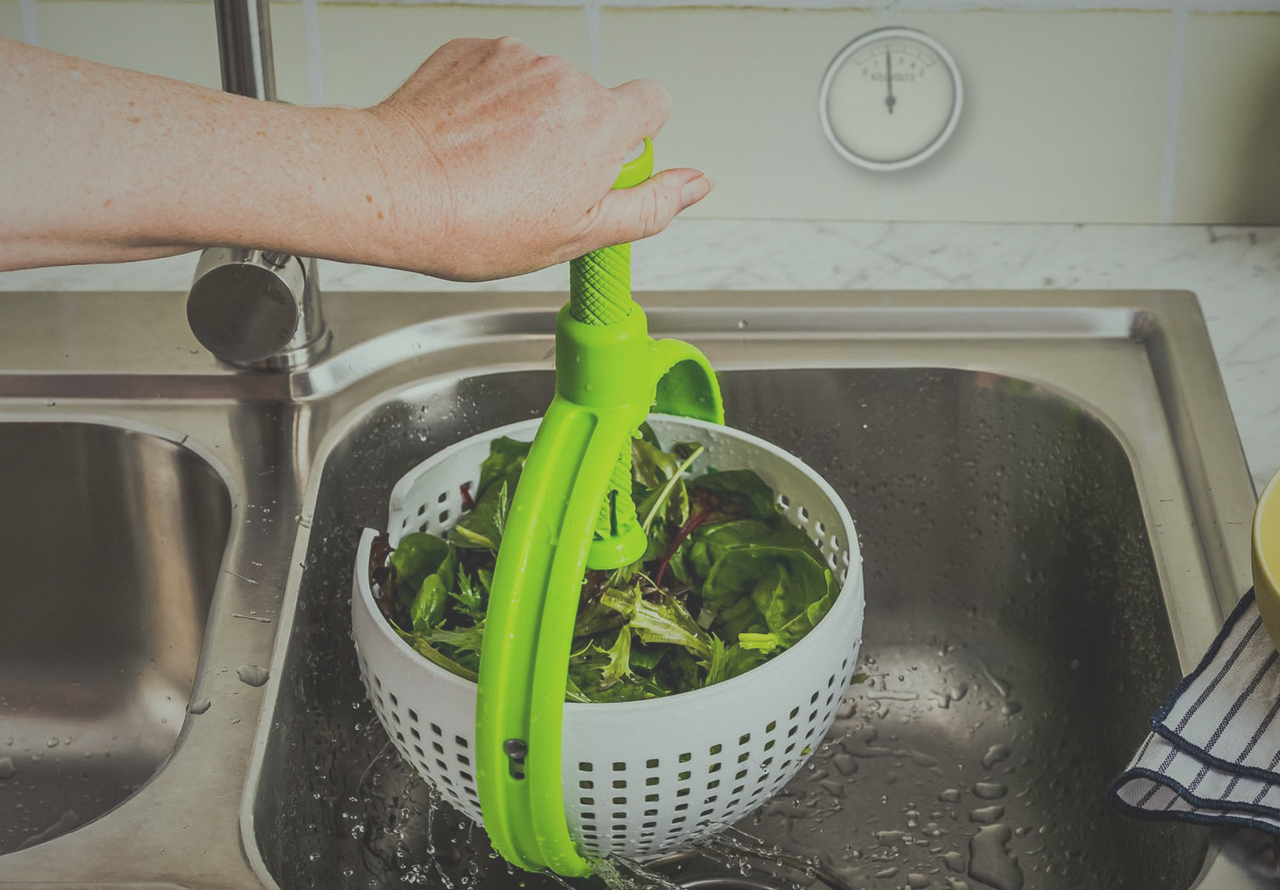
kV 2
